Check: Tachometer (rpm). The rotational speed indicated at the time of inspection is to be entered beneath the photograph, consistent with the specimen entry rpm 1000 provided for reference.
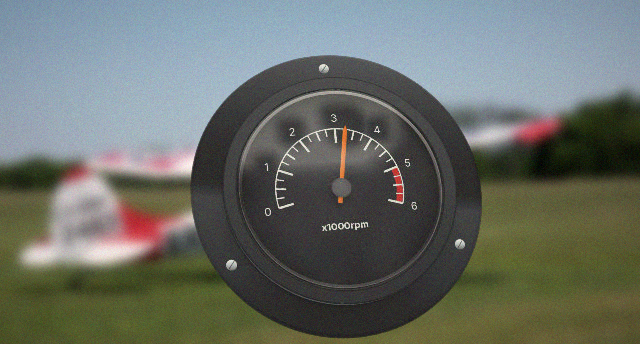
rpm 3250
